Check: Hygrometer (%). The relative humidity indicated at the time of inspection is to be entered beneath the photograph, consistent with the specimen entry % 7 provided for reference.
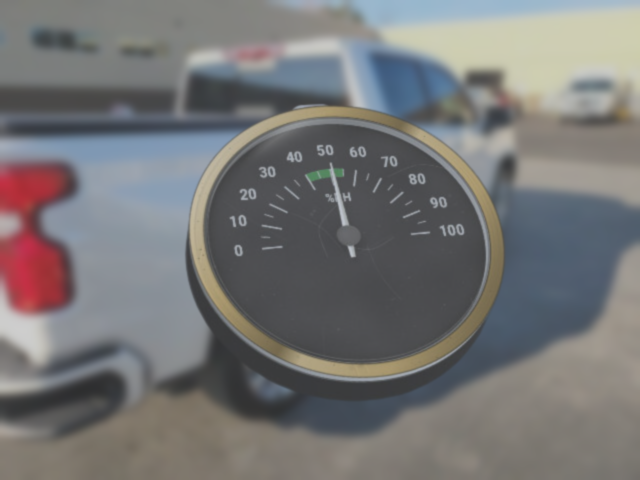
% 50
